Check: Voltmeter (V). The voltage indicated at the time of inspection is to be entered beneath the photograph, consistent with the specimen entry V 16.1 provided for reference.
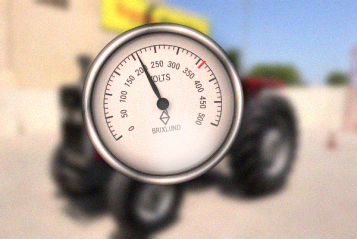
V 210
